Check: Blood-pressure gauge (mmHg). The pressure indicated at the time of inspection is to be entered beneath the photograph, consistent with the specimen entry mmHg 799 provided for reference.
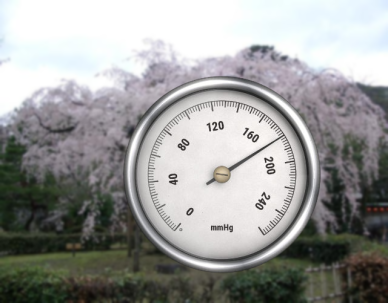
mmHg 180
